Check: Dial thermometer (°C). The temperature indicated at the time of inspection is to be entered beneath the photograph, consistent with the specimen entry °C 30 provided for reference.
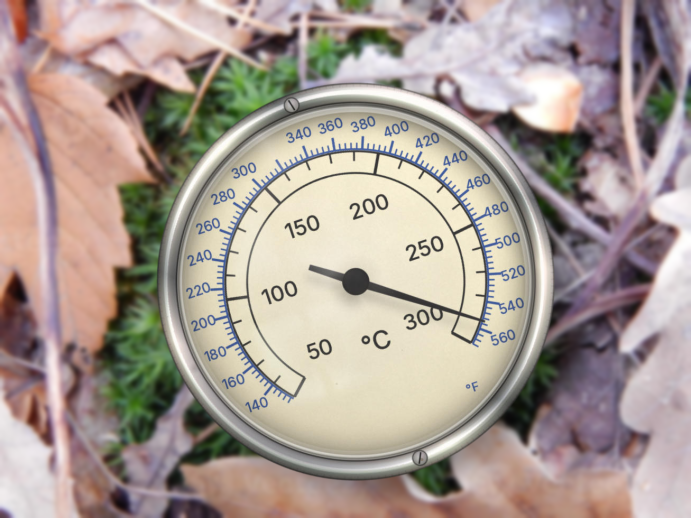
°C 290
